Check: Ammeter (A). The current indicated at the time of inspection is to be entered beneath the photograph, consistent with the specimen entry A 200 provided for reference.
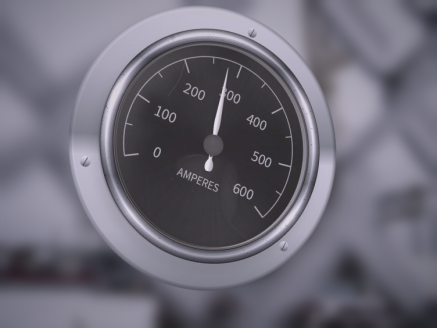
A 275
